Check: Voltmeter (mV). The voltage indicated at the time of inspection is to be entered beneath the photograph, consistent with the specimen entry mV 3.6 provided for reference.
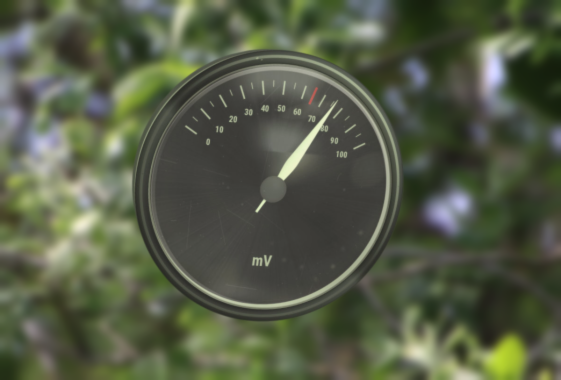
mV 75
